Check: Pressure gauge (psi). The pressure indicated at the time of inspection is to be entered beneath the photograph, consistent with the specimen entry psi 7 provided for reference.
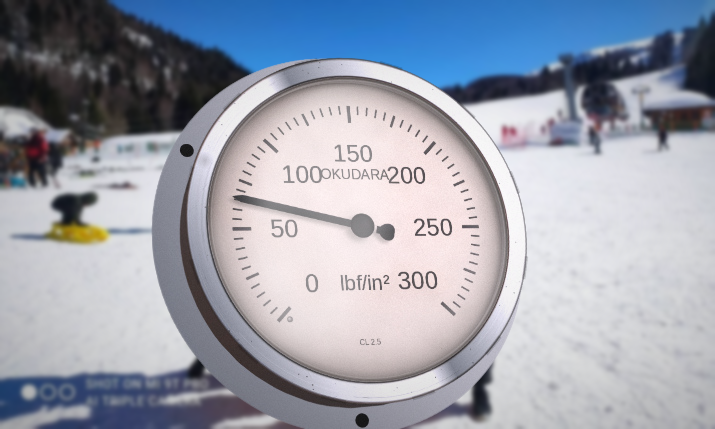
psi 65
